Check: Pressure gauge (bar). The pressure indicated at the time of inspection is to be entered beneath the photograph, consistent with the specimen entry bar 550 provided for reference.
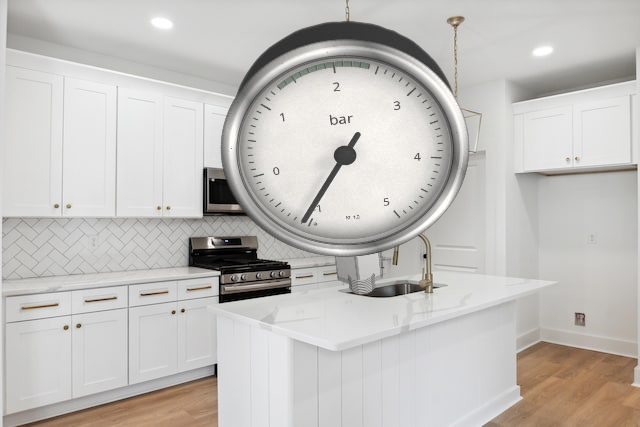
bar -0.9
